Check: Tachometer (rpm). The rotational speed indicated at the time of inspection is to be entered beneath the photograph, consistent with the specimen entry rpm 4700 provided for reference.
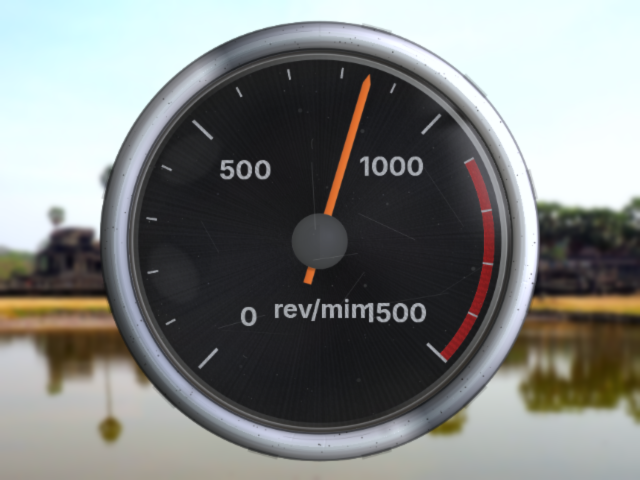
rpm 850
